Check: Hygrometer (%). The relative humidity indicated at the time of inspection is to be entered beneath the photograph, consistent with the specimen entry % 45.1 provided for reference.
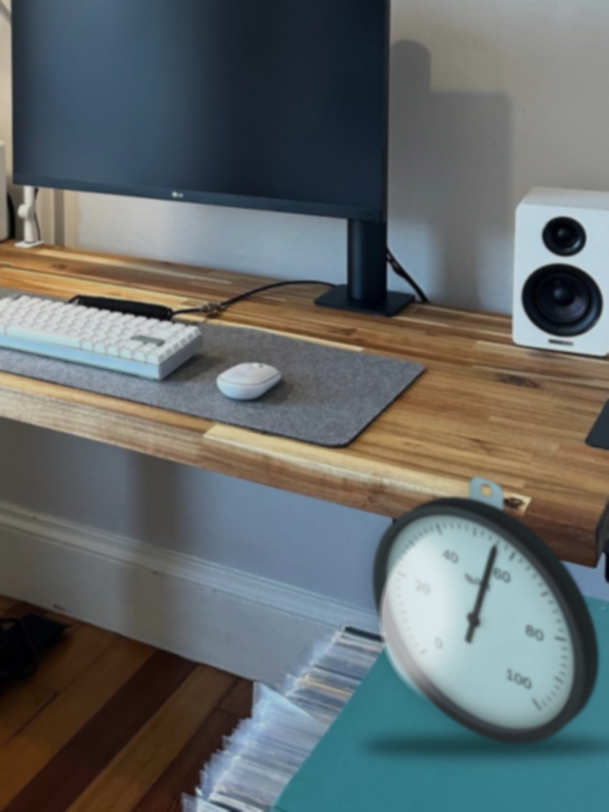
% 56
